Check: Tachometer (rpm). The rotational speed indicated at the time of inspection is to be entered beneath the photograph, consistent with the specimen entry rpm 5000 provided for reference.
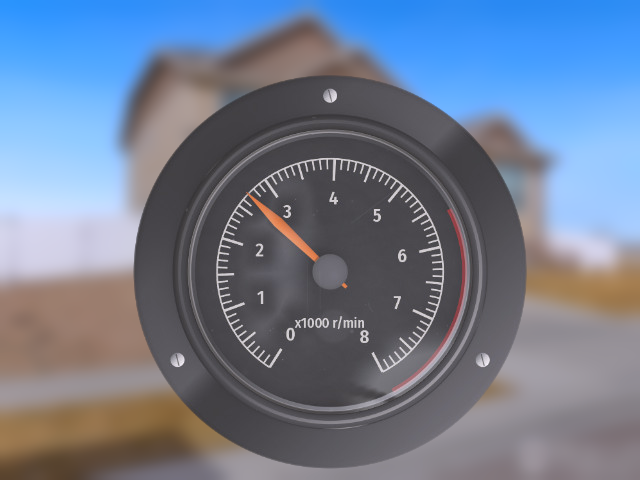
rpm 2700
